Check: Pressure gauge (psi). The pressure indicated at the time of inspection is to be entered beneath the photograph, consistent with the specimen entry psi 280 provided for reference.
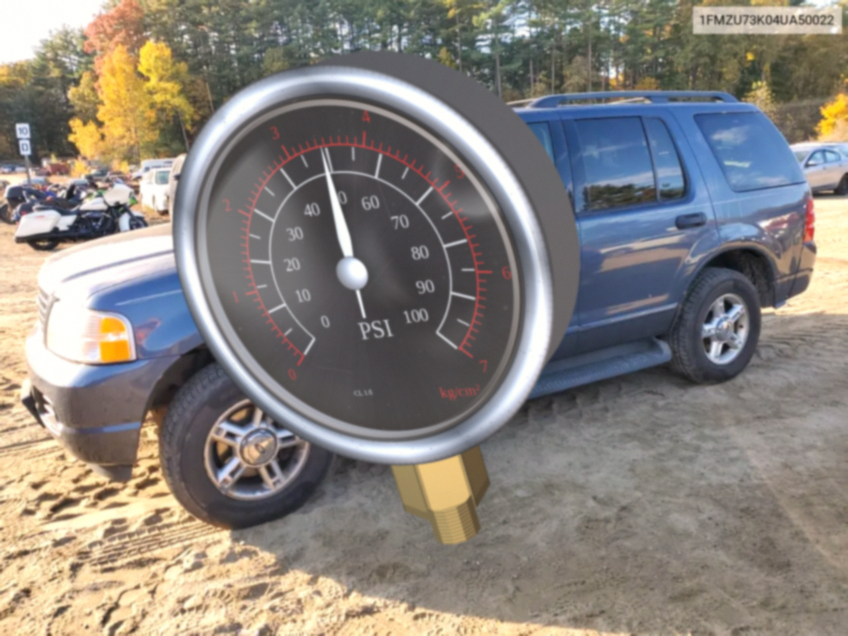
psi 50
